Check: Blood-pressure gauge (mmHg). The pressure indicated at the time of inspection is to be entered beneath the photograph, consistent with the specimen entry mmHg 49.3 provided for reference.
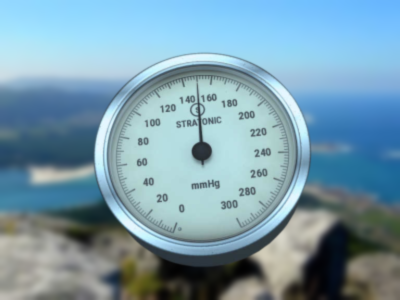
mmHg 150
